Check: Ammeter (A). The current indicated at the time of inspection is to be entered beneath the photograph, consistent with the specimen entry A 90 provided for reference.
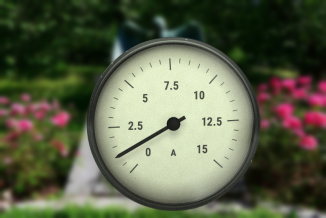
A 1
